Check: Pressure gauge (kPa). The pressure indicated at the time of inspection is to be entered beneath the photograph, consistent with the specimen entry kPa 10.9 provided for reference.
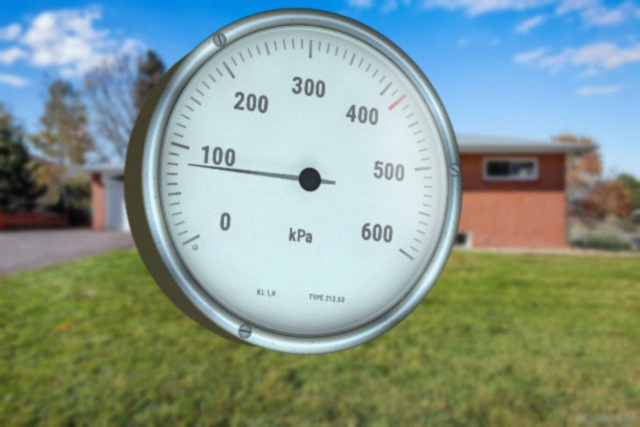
kPa 80
